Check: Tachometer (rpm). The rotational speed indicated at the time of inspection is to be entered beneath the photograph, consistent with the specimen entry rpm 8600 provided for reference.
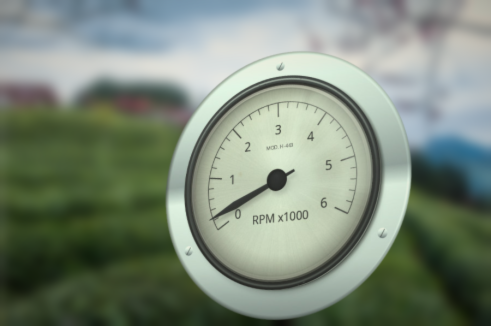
rpm 200
